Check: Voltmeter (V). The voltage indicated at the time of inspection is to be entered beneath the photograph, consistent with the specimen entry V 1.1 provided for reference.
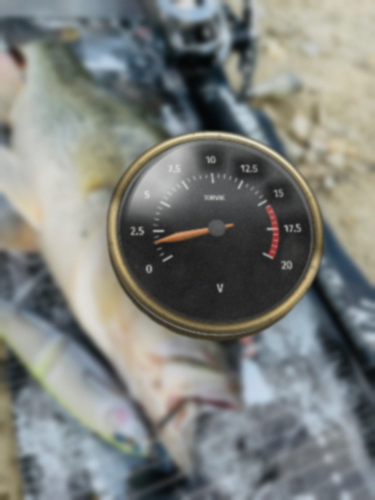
V 1.5
